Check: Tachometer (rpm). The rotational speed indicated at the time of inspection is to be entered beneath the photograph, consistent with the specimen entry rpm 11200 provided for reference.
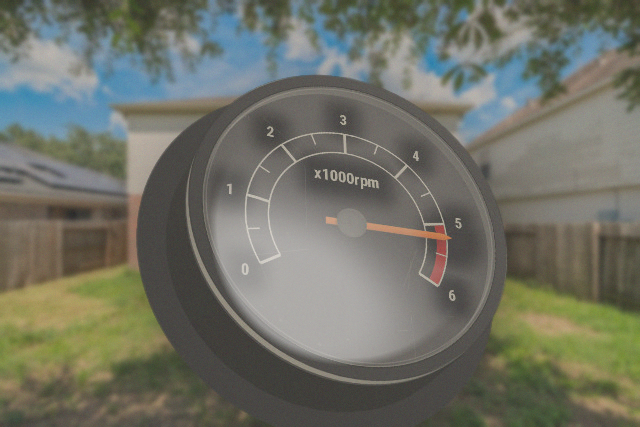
rpm 5250
